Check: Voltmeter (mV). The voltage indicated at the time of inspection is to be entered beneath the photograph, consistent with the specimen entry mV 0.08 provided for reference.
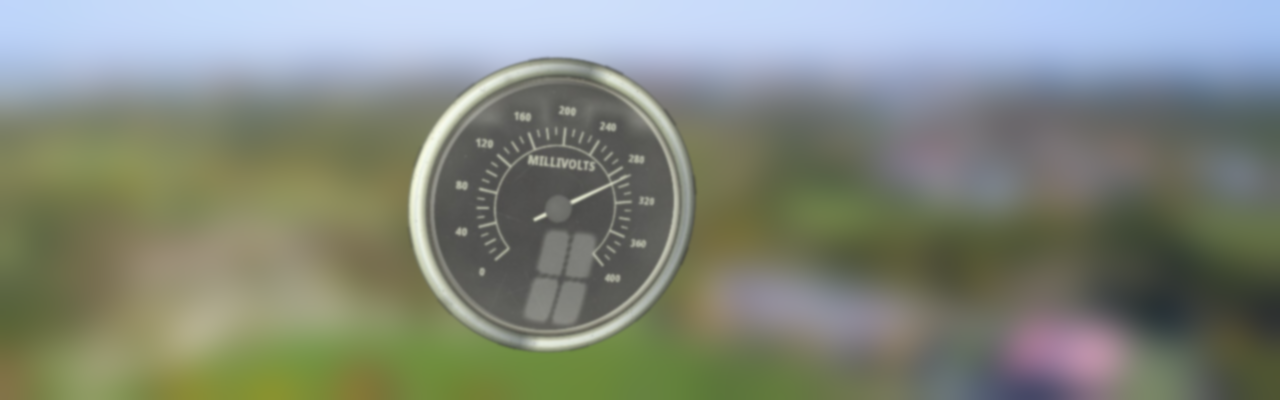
mV 290
